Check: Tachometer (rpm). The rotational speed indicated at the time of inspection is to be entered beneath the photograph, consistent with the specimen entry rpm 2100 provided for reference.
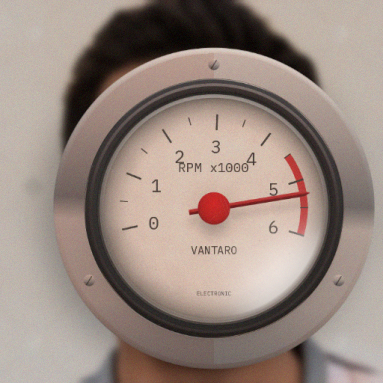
rpm 5250
